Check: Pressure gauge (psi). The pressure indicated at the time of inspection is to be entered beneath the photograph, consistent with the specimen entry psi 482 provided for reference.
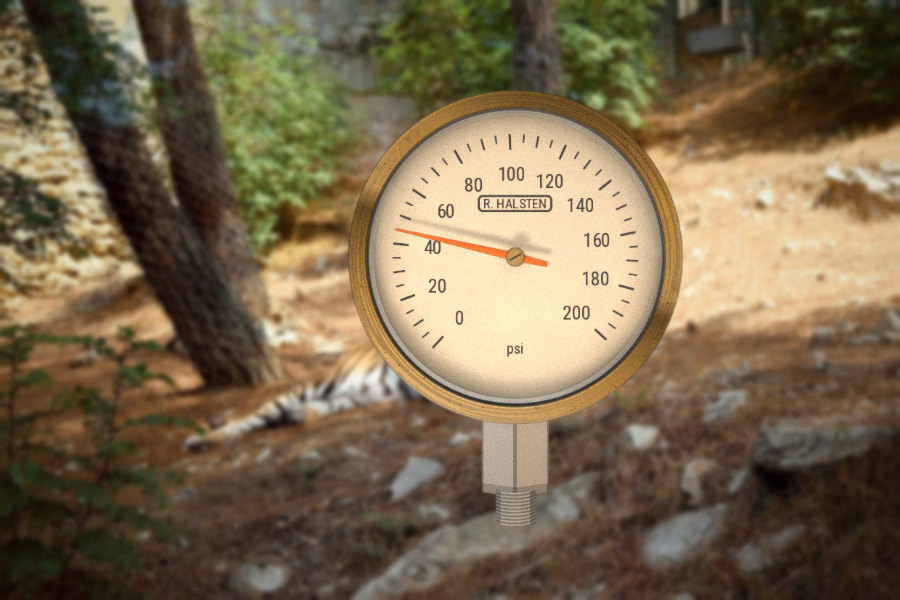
psi 45
